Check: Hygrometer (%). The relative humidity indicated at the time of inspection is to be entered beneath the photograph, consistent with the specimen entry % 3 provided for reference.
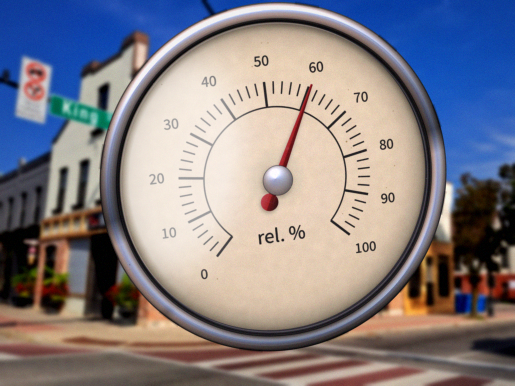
% 60
